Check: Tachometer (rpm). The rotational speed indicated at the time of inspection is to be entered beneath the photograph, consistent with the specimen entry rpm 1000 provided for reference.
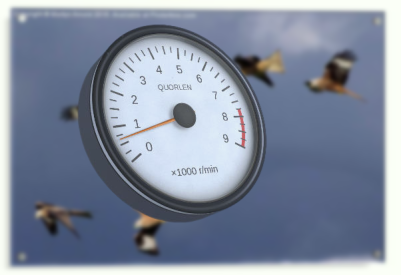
rpm 625
